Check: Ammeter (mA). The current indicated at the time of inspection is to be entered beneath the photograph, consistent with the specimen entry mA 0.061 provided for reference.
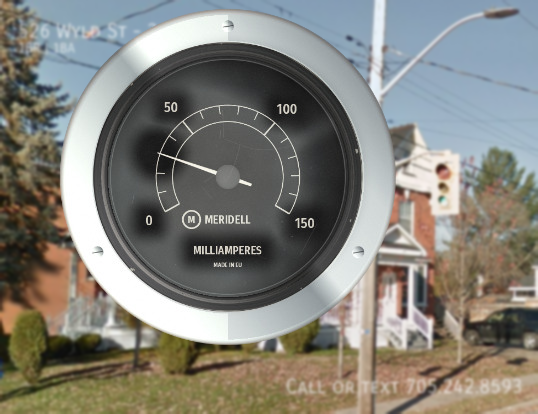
mA 30
